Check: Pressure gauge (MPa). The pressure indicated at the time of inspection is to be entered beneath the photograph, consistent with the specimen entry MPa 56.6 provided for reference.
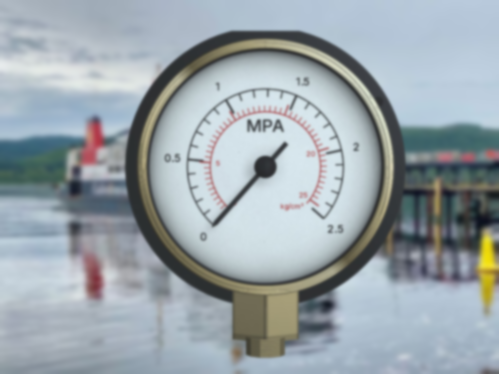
MPa 0
